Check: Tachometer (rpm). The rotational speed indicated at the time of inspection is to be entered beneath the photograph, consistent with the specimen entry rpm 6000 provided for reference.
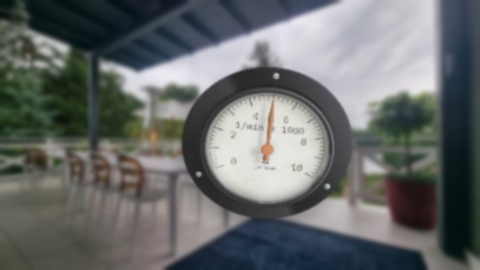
rpm 5000
